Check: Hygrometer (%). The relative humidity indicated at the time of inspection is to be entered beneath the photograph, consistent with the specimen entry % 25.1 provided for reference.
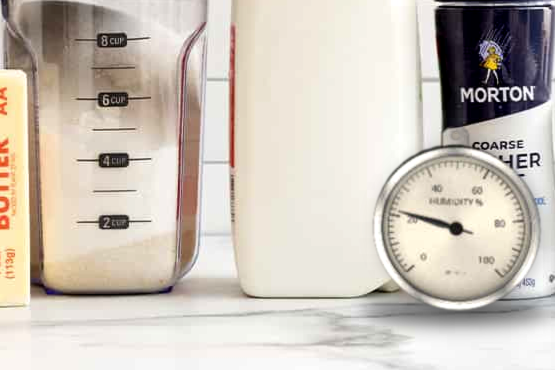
% 22
